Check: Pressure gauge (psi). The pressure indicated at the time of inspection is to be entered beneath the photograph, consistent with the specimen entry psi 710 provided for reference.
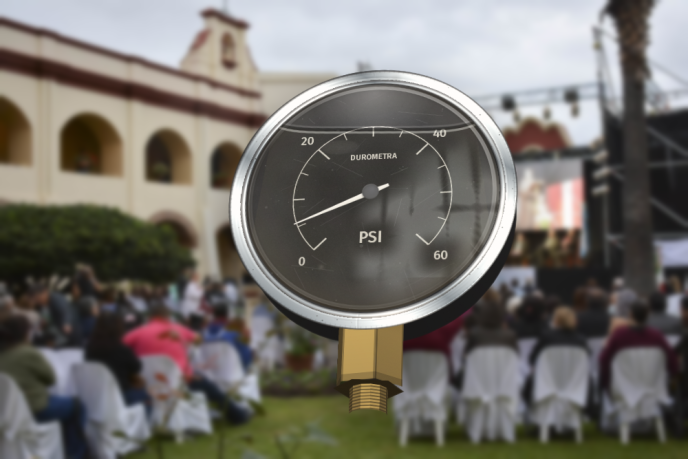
psi 5
